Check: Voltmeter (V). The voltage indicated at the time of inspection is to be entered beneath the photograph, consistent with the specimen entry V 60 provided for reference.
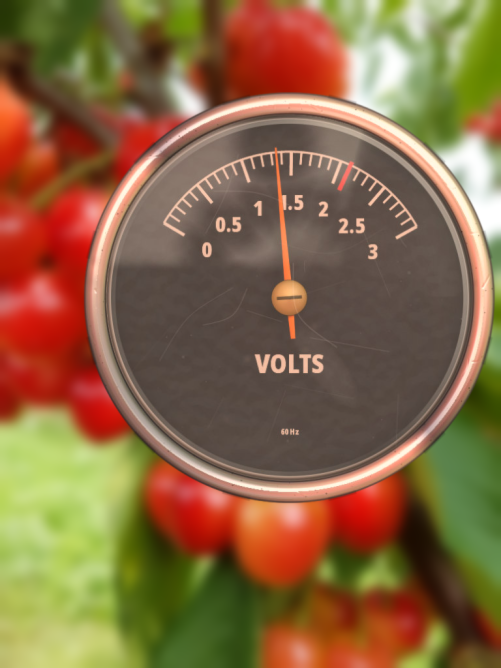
V 1.35
